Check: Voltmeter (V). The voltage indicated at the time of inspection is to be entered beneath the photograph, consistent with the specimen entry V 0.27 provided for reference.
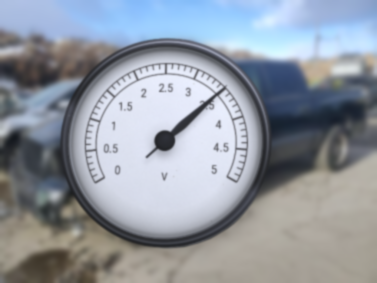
V 3.5
